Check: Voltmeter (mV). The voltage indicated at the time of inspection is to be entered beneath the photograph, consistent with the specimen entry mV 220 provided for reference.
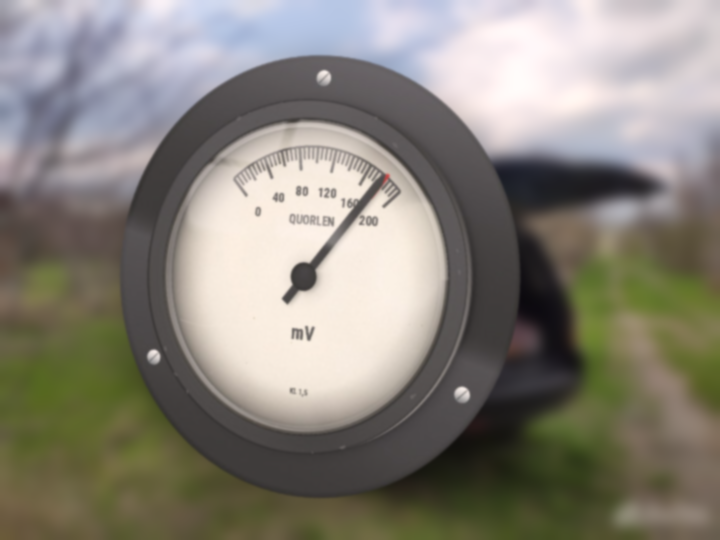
mV 180
